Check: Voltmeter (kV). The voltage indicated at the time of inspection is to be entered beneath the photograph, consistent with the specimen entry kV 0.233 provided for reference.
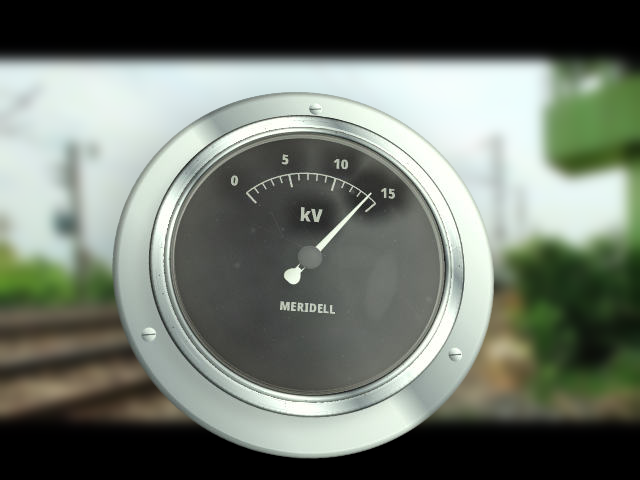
kV 14
